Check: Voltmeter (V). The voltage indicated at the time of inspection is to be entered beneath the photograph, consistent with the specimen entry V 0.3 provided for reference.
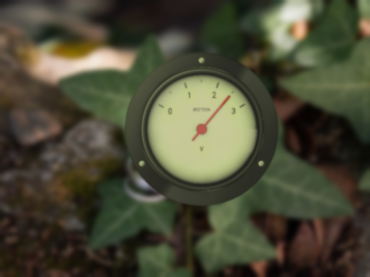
V 2.5
